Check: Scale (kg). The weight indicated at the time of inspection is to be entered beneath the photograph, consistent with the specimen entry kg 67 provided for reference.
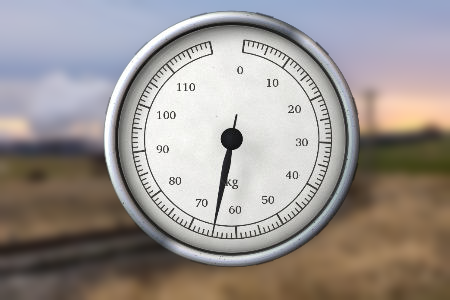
kg 65
